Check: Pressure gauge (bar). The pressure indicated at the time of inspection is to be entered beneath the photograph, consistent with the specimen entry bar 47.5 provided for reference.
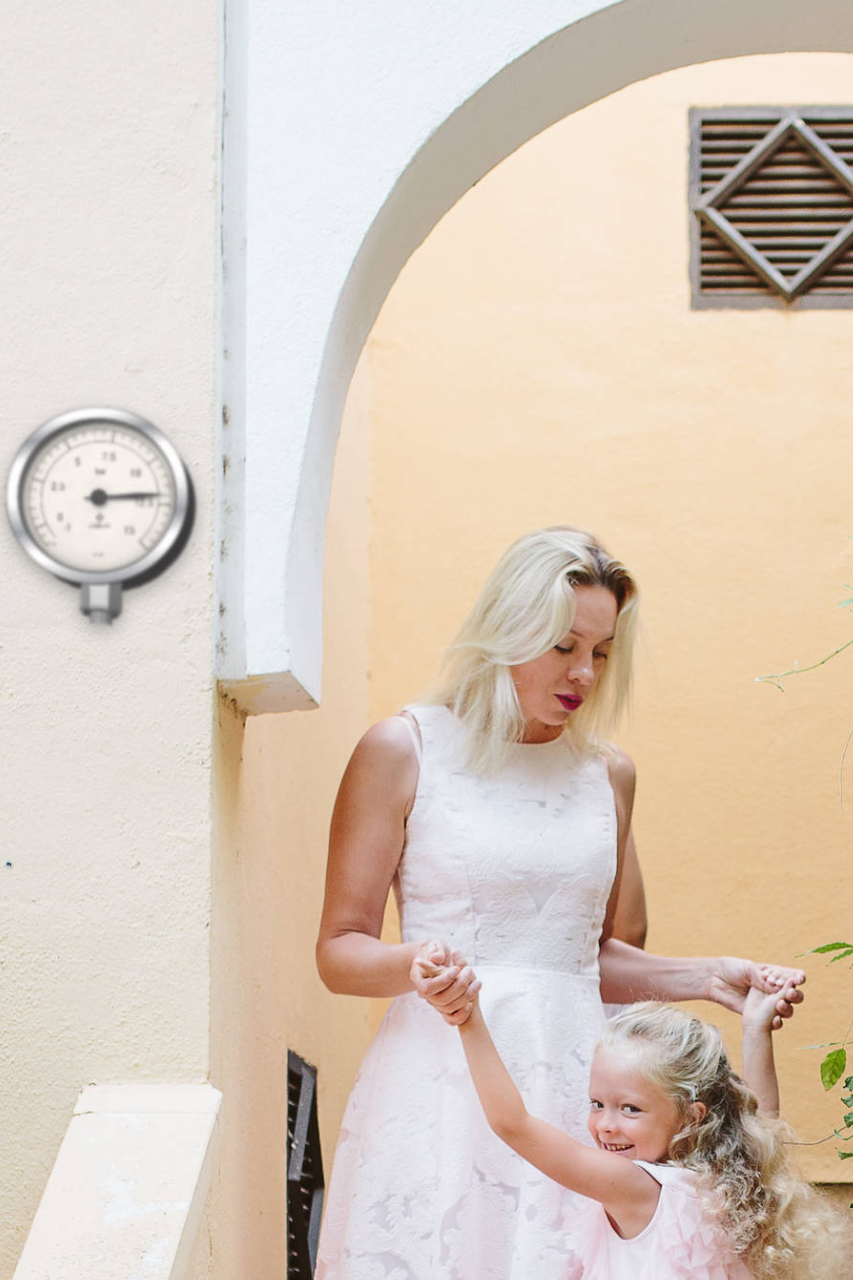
bar 12
